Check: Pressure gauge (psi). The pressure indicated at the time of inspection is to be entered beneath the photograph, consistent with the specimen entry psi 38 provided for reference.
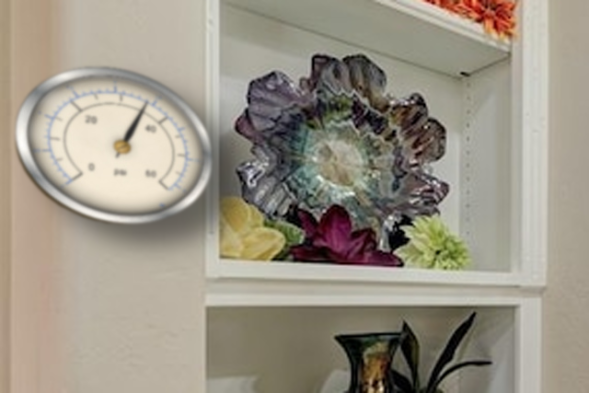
psi 35
